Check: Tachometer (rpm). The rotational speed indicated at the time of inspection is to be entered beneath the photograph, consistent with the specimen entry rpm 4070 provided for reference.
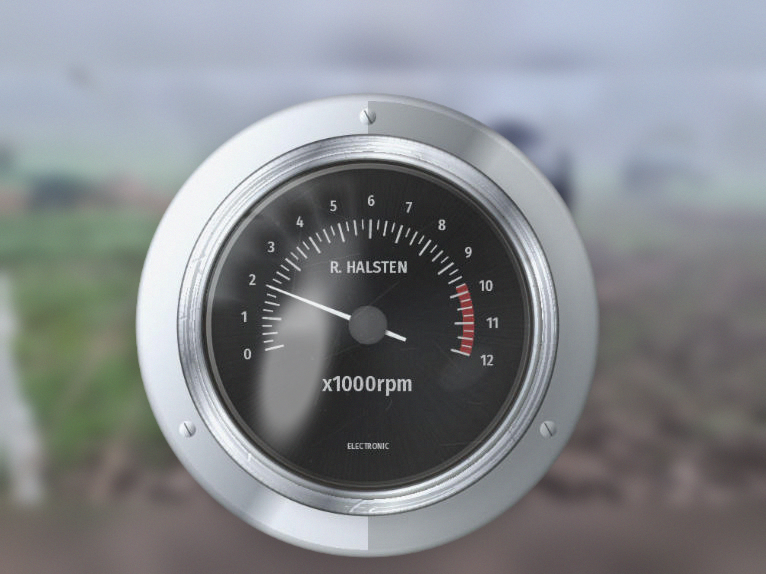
rpm 2000
